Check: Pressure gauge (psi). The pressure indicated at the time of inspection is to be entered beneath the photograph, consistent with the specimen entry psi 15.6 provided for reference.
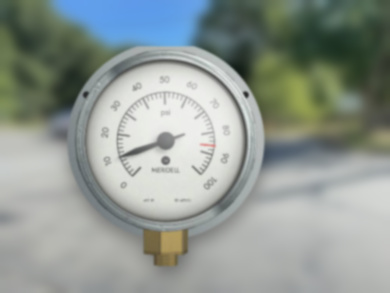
psi 10
